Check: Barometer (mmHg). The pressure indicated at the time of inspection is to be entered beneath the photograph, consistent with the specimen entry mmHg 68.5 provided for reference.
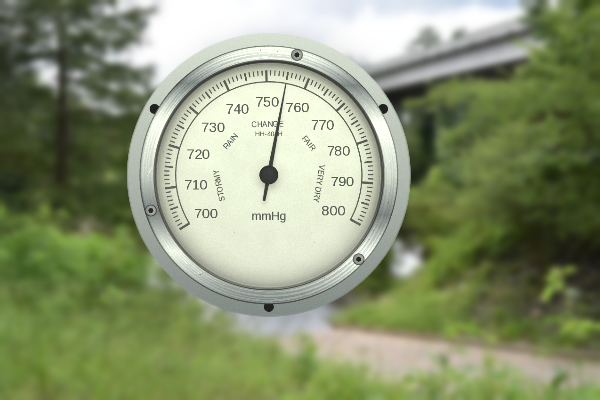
mmHg 755
